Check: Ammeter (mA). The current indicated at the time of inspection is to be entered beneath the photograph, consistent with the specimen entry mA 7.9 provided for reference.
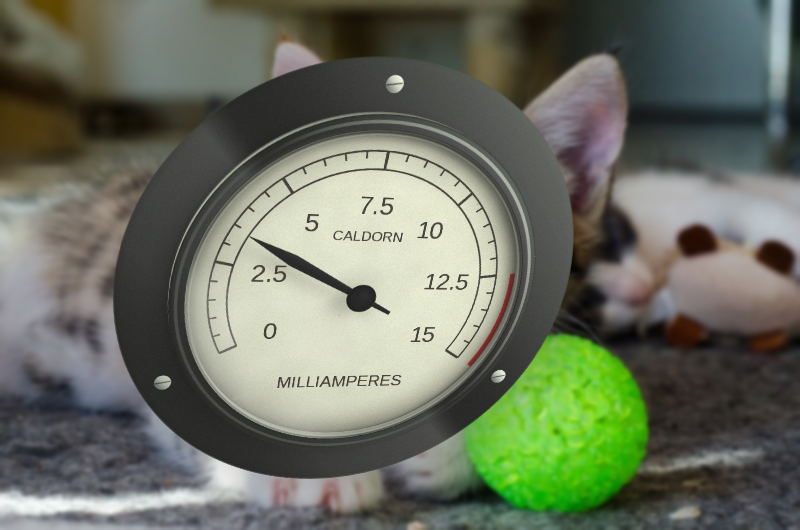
mA 3.5
